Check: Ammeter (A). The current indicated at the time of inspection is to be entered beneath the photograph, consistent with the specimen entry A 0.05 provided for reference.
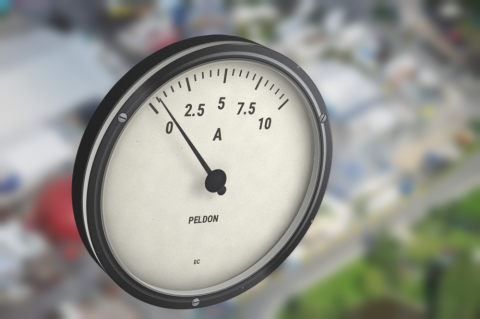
A 0.5
